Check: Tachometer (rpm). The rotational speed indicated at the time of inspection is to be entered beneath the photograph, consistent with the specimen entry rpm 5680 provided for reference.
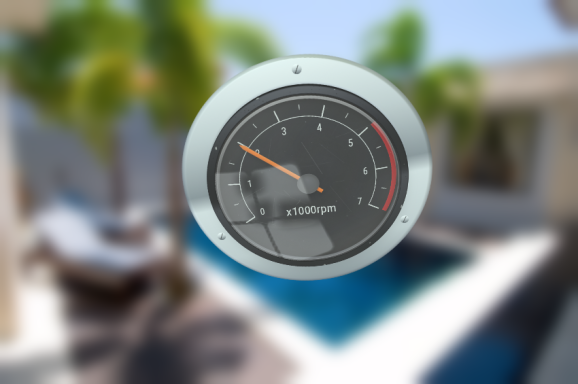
rpm 2000
